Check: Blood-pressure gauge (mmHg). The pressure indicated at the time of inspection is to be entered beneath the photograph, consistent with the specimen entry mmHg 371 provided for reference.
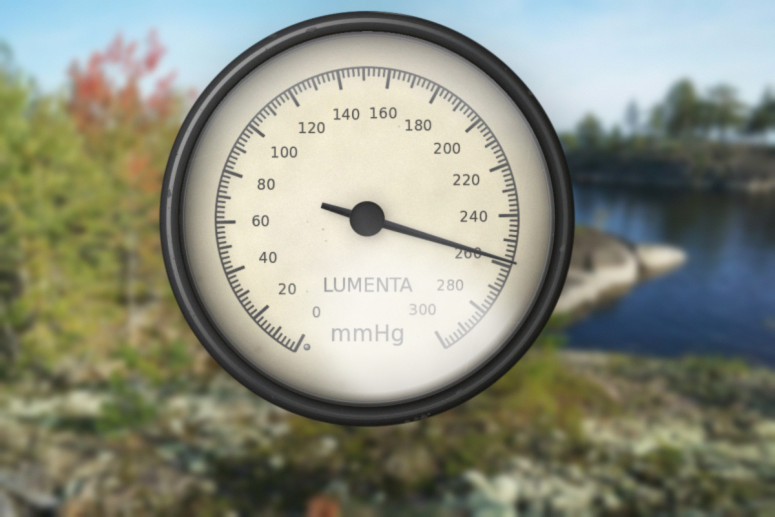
mmHg 258
